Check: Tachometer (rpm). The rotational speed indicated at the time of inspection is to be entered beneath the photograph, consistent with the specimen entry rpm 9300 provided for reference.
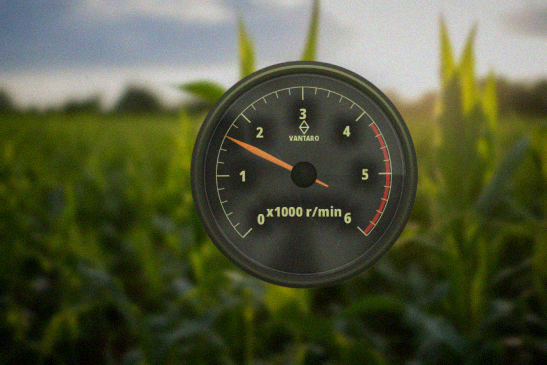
rpm 1600
